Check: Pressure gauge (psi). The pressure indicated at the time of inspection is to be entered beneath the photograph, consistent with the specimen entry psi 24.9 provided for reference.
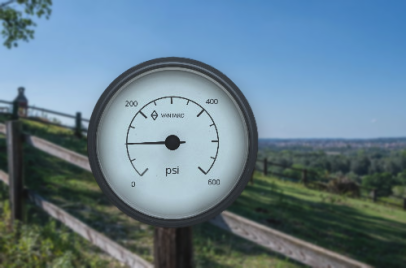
psi 100
